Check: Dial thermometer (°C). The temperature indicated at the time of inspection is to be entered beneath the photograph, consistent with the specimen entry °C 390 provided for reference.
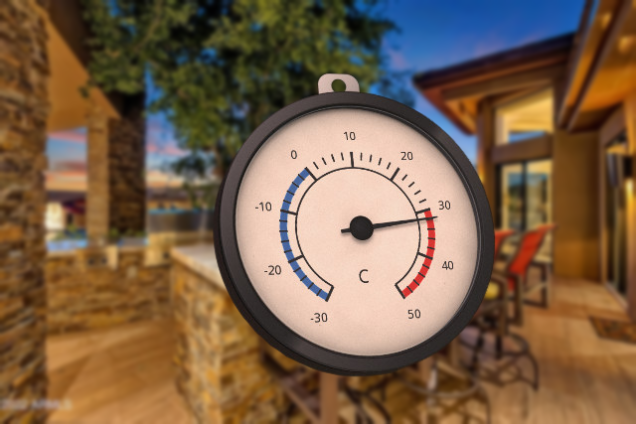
°C 32
